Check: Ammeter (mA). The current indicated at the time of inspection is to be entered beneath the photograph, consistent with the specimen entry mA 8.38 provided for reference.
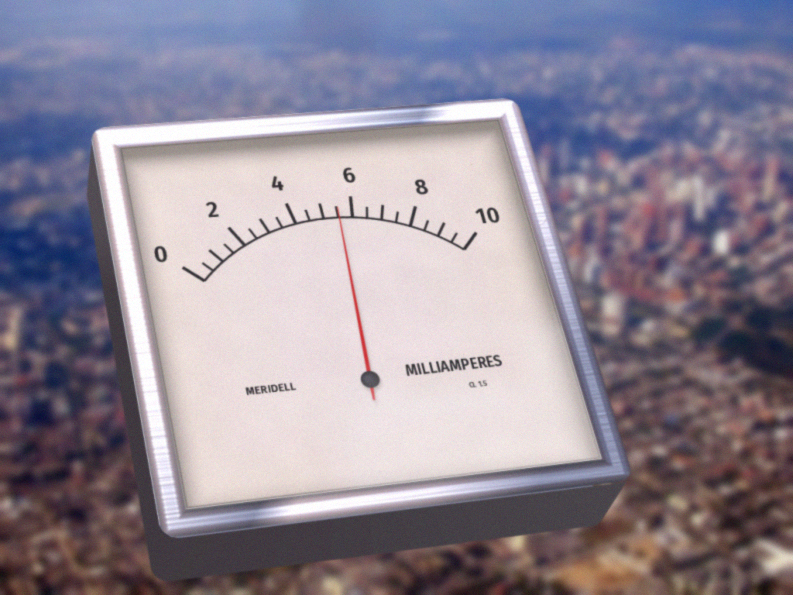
mA 5.5
